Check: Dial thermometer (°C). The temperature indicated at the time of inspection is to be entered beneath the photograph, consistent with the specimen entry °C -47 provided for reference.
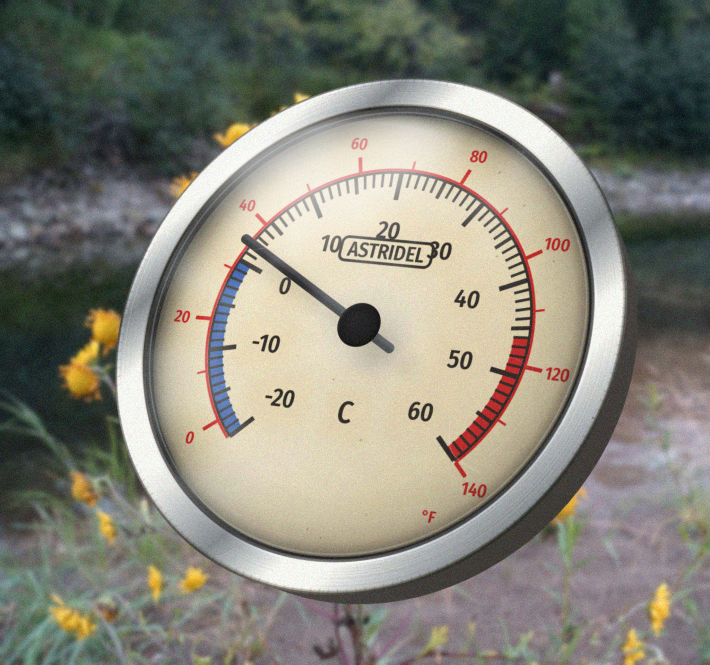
°C 2
